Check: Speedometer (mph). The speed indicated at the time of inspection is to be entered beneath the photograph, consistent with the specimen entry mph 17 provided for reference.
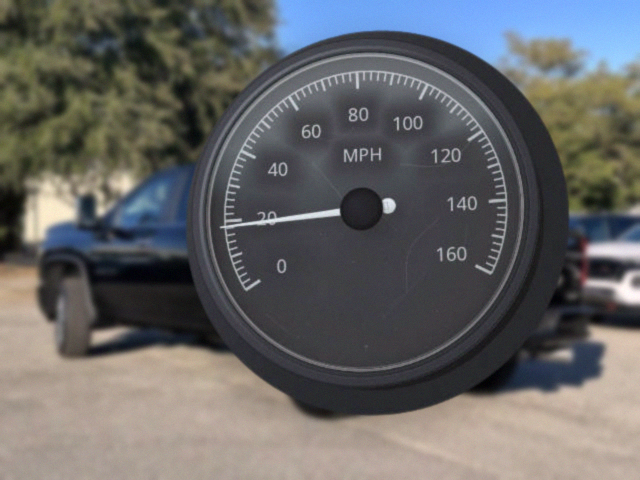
mph 18
